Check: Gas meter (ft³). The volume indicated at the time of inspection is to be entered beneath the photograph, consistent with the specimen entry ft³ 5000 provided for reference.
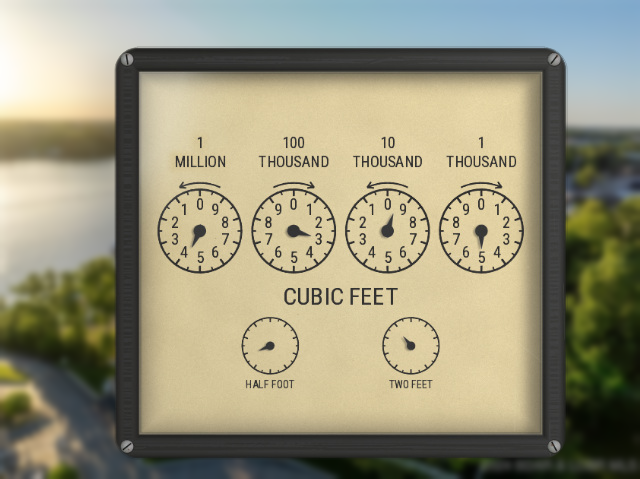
ft³ 429500
